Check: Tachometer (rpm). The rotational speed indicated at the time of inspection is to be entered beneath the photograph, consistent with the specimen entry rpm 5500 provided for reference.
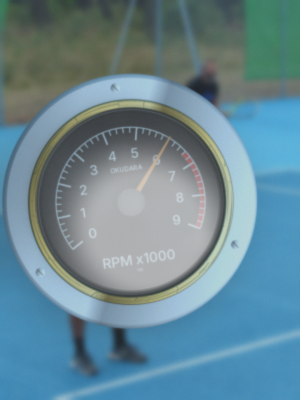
rpm 6000
